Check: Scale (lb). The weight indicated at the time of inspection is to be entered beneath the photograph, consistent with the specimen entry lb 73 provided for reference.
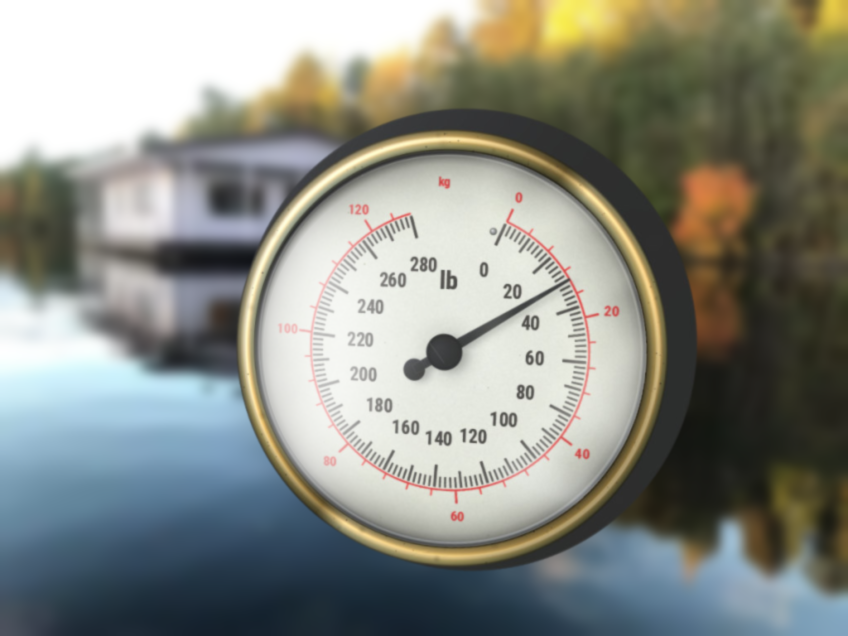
lb 30
